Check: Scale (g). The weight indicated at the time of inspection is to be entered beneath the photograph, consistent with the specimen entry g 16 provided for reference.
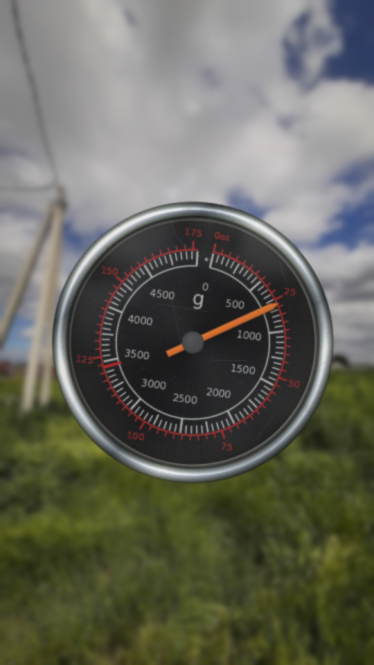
g 750
